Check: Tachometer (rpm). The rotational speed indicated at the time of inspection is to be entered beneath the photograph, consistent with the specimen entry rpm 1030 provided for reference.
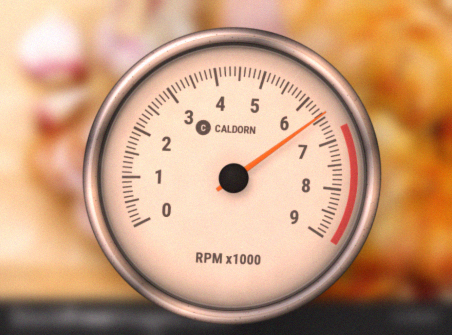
rpm 6400
